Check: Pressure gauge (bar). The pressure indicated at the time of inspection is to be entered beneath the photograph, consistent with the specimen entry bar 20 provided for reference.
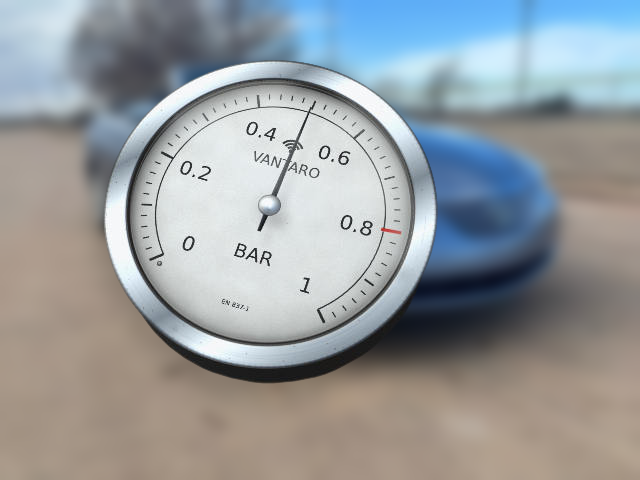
bar 0.5
